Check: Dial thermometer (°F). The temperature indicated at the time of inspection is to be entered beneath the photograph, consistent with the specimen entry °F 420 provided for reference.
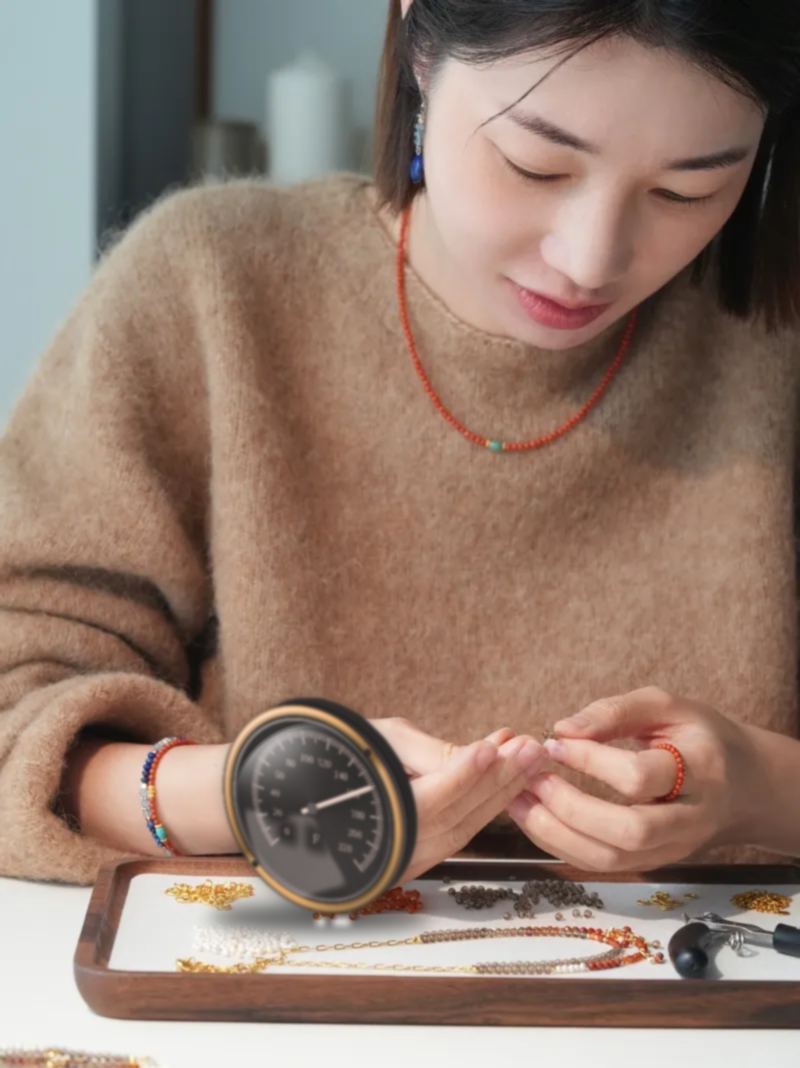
°F 160
